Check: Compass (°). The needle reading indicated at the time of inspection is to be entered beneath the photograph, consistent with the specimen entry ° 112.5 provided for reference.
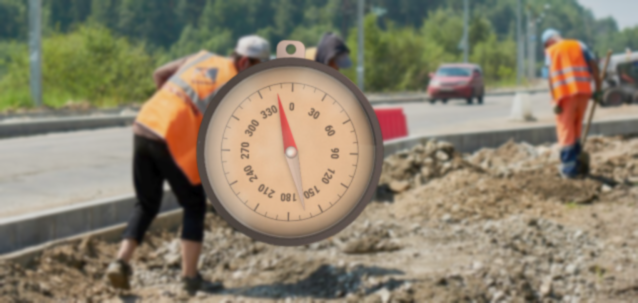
° 345
